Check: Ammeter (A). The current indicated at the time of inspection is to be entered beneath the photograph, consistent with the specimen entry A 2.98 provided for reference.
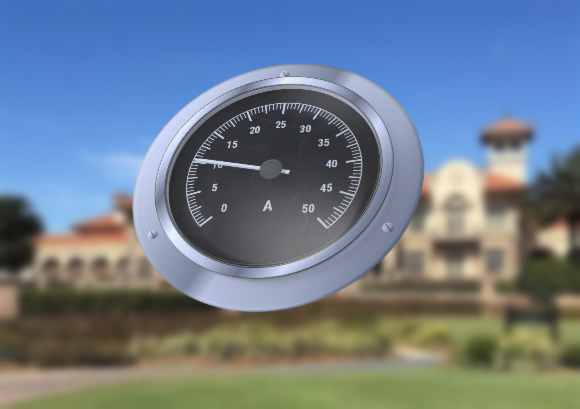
A 10
